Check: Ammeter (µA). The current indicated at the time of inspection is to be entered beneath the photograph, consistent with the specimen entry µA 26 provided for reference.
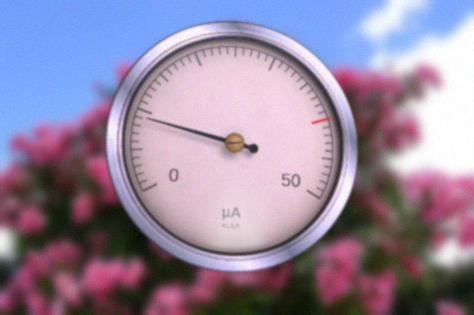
µA 9
